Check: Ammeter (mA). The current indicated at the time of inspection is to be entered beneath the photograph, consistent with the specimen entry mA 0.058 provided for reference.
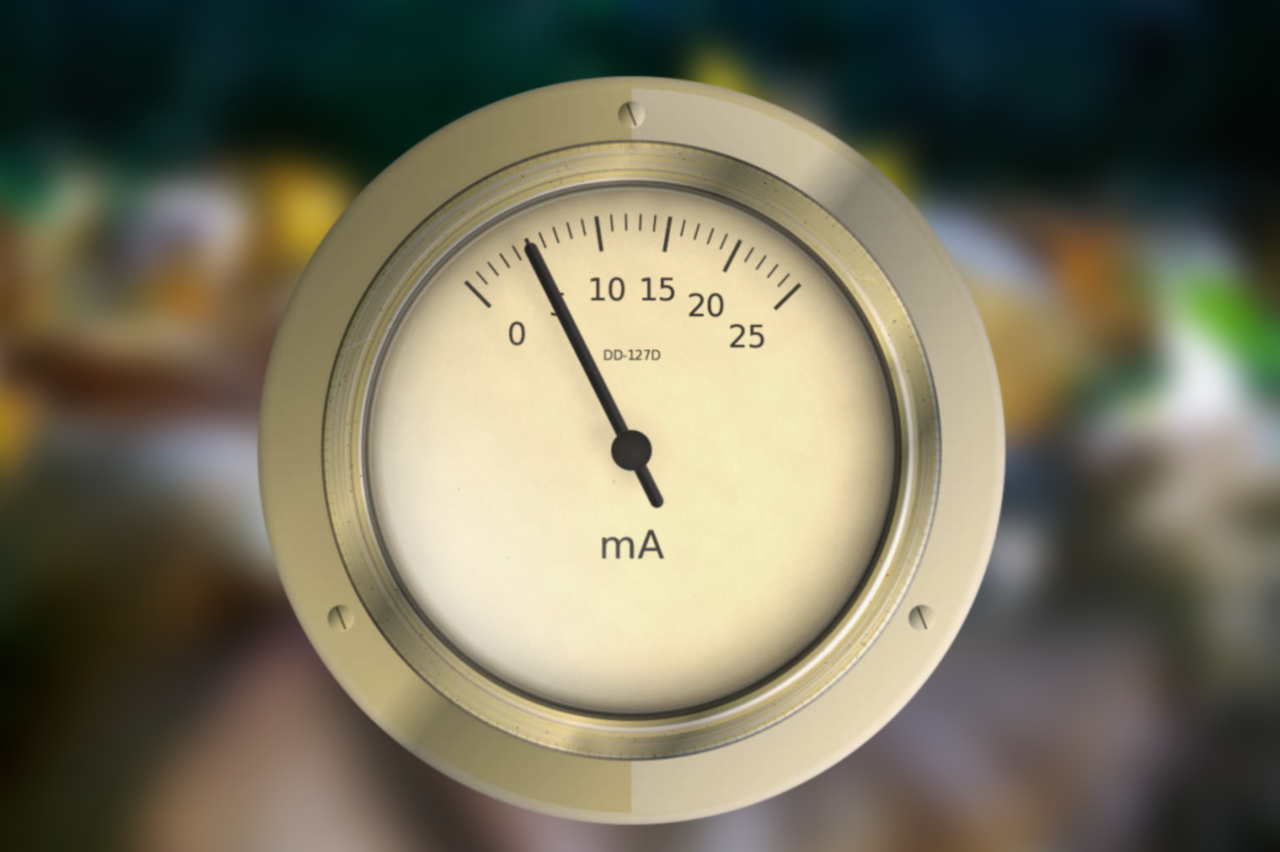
mA 5
